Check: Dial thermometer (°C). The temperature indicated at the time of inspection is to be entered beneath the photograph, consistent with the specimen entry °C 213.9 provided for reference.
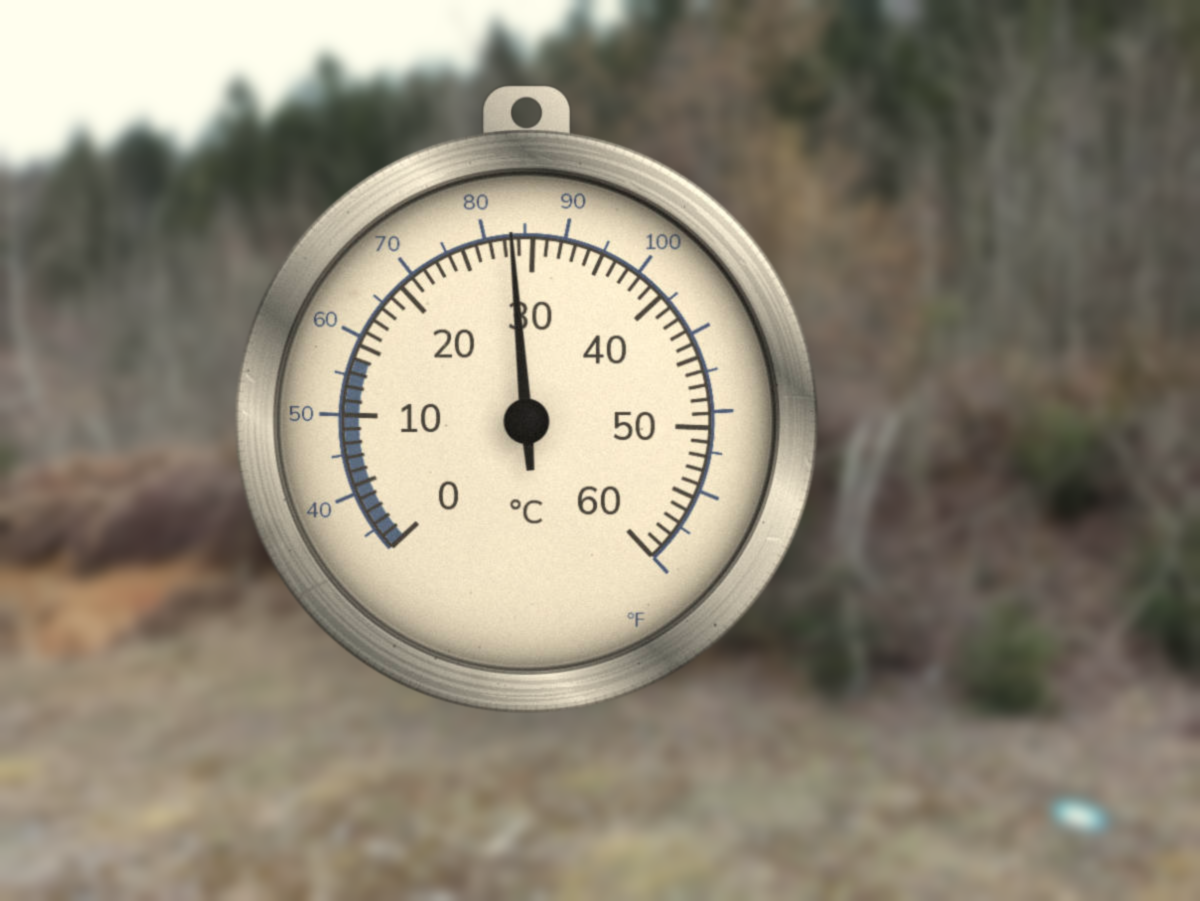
°C 28.5
